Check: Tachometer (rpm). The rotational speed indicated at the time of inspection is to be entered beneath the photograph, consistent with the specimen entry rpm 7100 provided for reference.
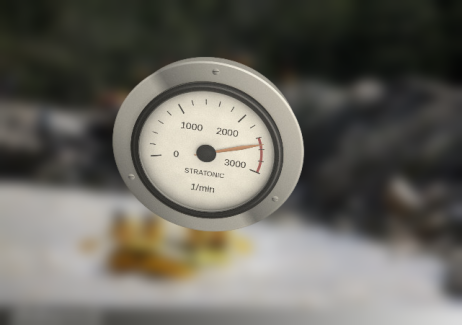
rpm 2500
